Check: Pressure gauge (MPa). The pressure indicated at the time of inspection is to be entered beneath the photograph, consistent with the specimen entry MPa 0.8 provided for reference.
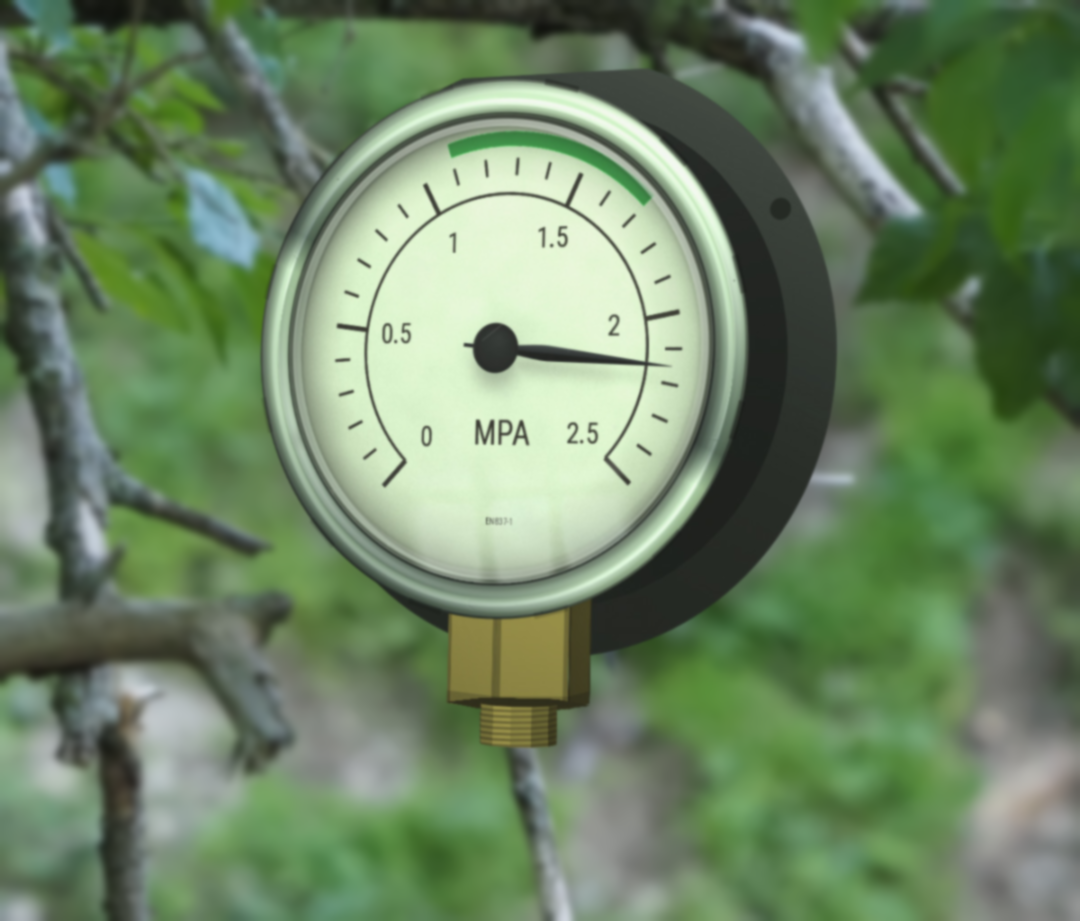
MPa 2.15
